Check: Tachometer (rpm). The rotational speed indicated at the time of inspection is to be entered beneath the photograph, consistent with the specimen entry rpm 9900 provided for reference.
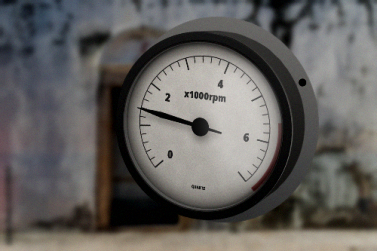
rpm 1400
